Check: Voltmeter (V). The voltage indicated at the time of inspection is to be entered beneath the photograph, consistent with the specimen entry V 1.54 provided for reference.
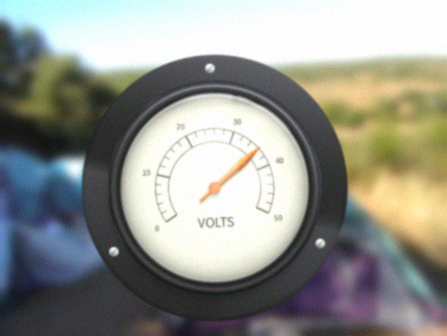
V 36
